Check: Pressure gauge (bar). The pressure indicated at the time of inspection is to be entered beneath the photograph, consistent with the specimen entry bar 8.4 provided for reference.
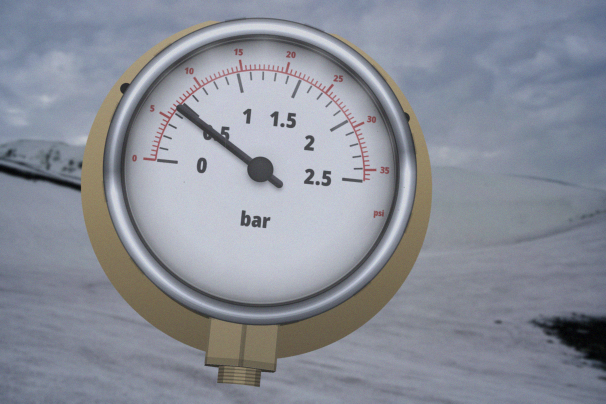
bar 0.45
